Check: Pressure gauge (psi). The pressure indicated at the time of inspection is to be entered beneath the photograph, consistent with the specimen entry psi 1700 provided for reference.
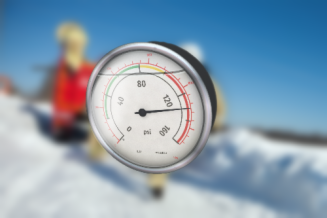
psi 130
